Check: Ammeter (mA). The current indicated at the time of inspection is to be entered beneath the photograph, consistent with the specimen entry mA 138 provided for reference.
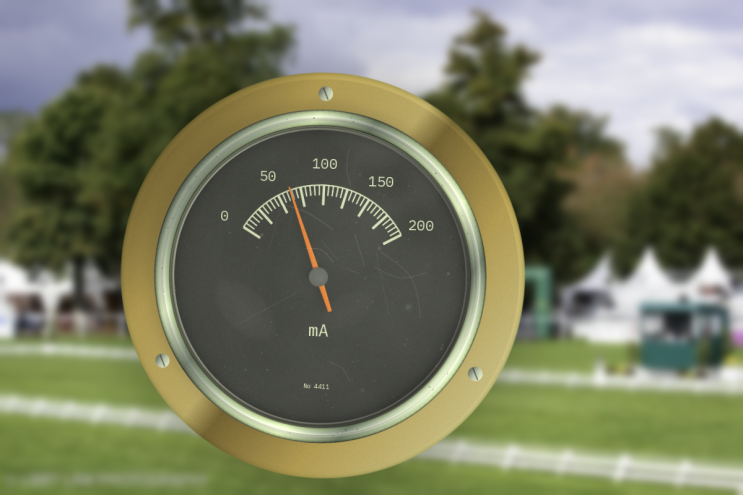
mA 65
